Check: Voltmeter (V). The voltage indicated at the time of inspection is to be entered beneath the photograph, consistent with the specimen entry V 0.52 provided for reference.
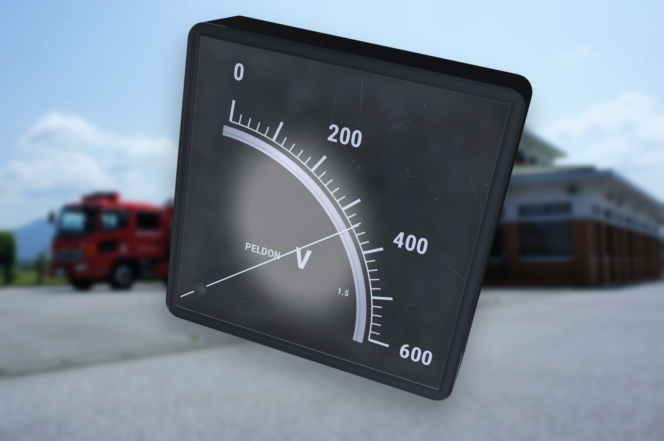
V 340
